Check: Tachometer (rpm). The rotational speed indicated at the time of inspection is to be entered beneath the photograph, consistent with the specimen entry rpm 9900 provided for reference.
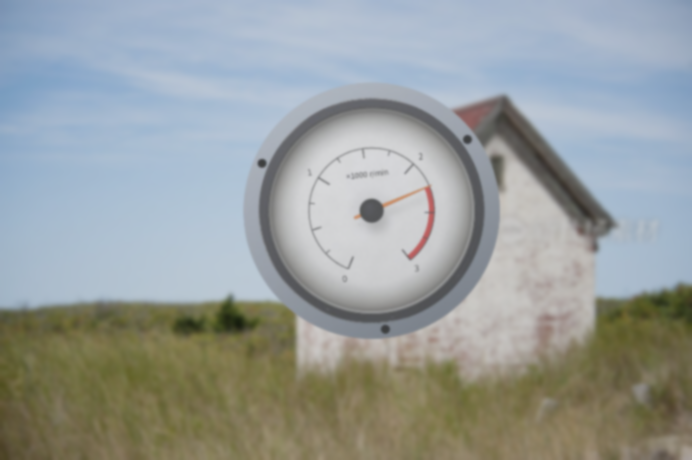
rpm 2250
